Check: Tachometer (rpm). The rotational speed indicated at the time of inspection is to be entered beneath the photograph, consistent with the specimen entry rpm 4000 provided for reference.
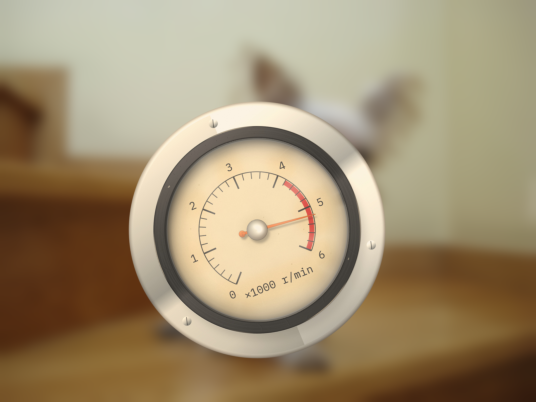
rpm 5200
